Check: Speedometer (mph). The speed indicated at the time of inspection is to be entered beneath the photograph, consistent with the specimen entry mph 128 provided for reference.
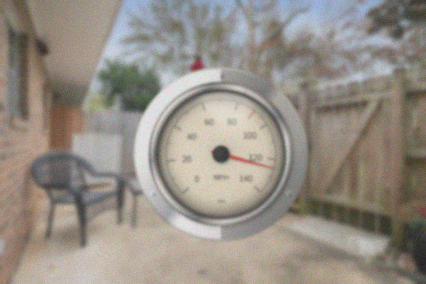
mph 125
